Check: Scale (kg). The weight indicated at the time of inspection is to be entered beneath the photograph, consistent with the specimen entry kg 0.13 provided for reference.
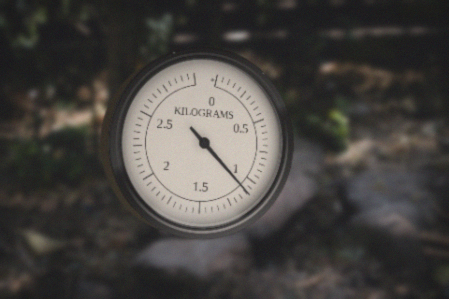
kg 1.1
